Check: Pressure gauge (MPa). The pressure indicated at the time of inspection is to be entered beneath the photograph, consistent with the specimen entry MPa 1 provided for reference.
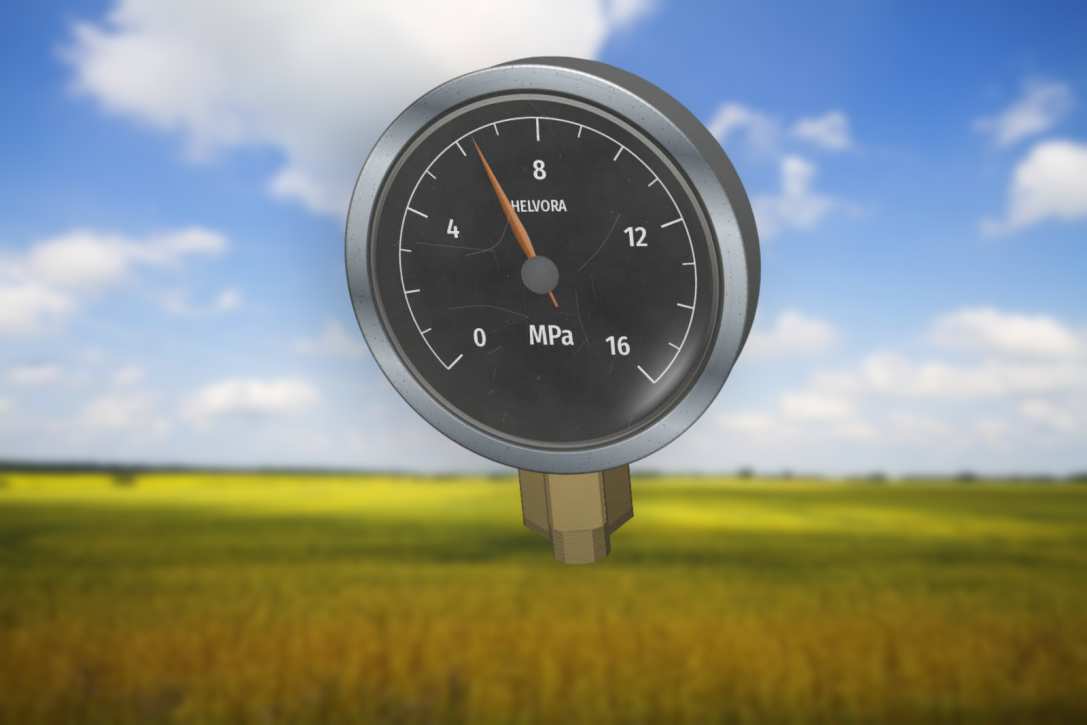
MPa 6.5
